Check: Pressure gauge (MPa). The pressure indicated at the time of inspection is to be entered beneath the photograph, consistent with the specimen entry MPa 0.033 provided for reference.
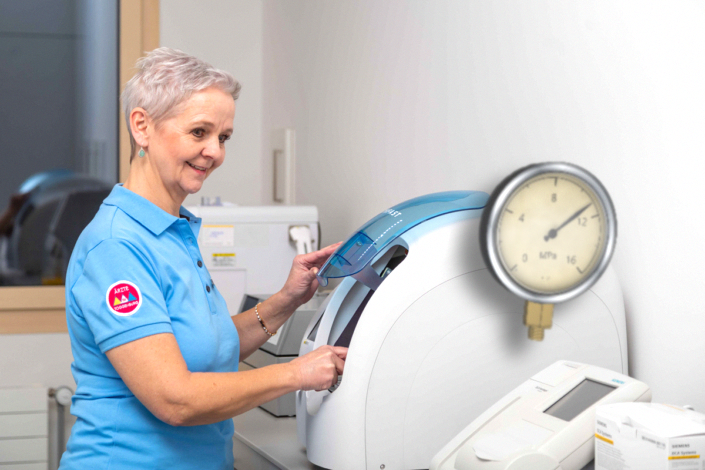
MPa 11
